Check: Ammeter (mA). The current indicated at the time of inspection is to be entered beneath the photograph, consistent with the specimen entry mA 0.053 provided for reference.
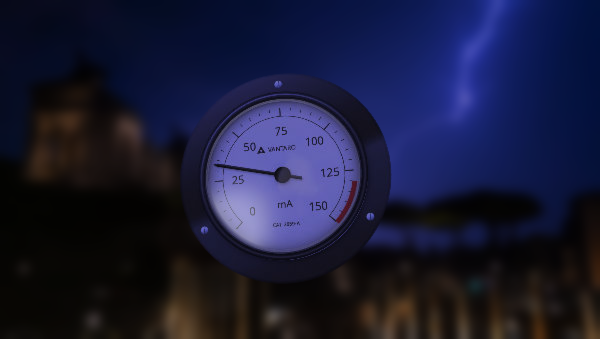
mA 32.5
